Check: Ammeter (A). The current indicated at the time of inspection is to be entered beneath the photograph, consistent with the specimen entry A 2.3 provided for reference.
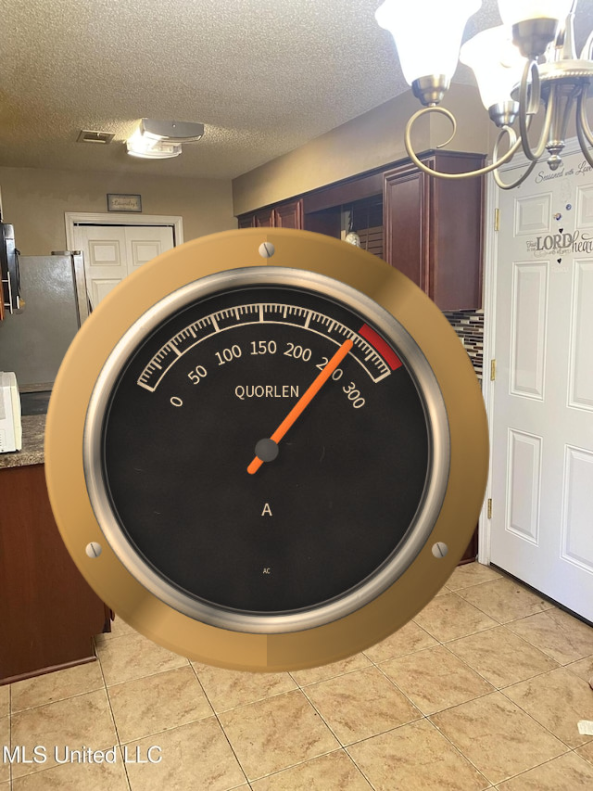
A 250
